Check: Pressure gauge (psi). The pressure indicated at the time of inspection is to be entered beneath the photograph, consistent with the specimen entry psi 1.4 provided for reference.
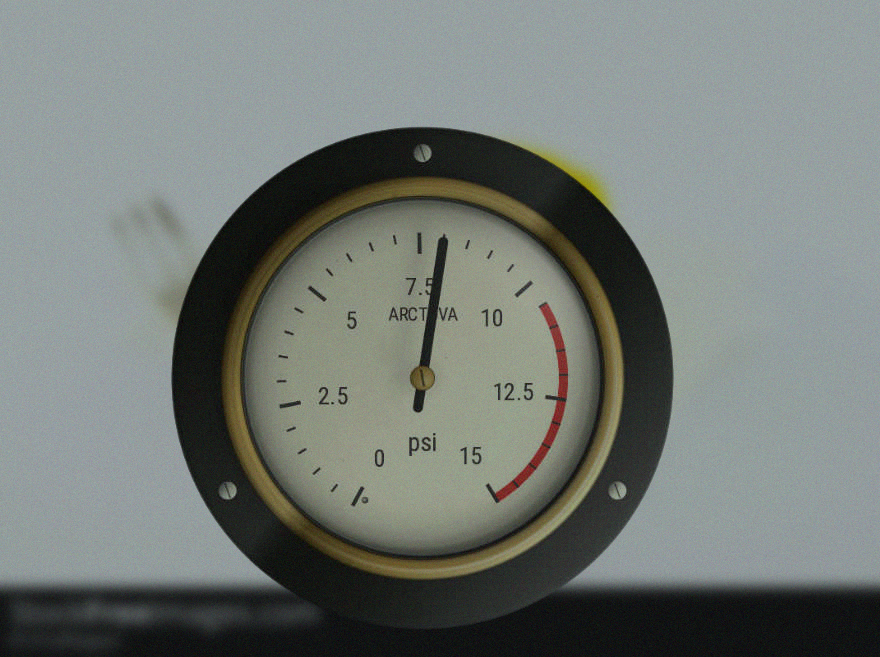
psi 8
